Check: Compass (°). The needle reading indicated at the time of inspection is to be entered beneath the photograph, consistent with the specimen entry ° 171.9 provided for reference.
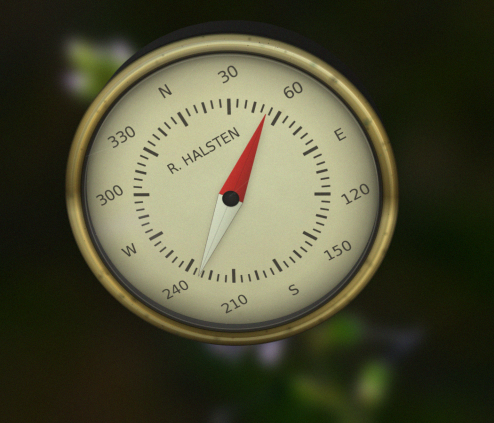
° 52.5
